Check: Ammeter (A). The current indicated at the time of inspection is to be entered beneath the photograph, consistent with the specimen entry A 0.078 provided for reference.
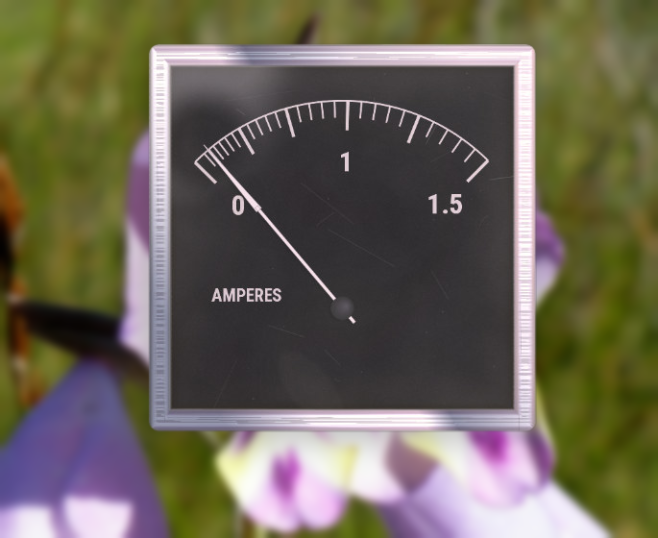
A 0.25
